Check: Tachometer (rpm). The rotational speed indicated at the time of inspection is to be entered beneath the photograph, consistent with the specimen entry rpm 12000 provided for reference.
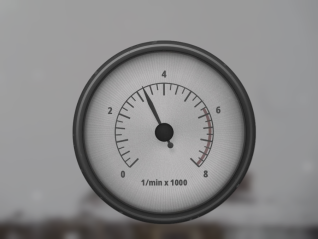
rpm 3250
